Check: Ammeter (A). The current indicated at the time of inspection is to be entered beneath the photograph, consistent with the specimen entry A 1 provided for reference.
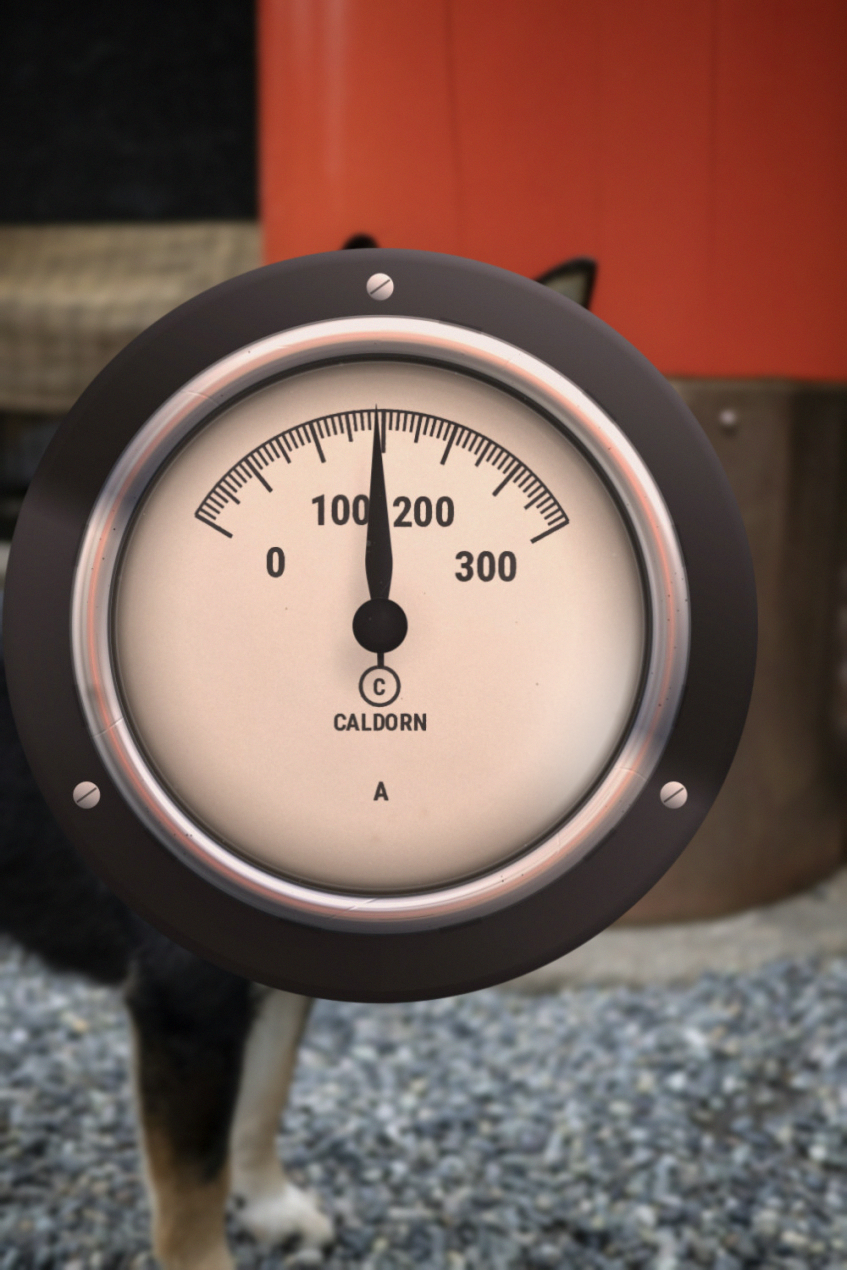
A 145
